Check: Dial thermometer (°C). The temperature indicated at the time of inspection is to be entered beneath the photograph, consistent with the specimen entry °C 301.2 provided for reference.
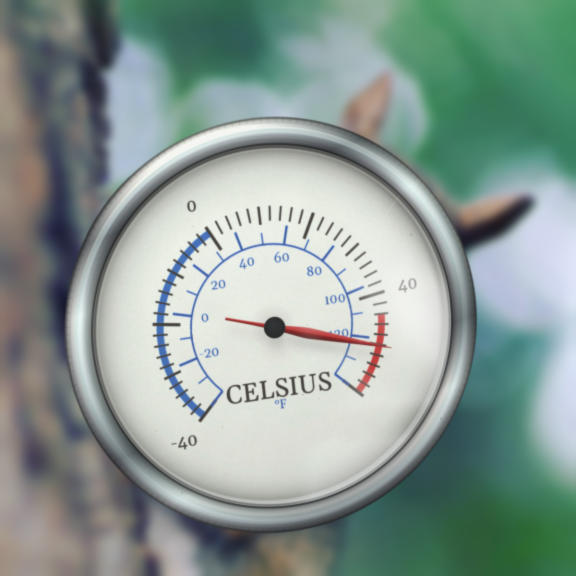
°C 50
